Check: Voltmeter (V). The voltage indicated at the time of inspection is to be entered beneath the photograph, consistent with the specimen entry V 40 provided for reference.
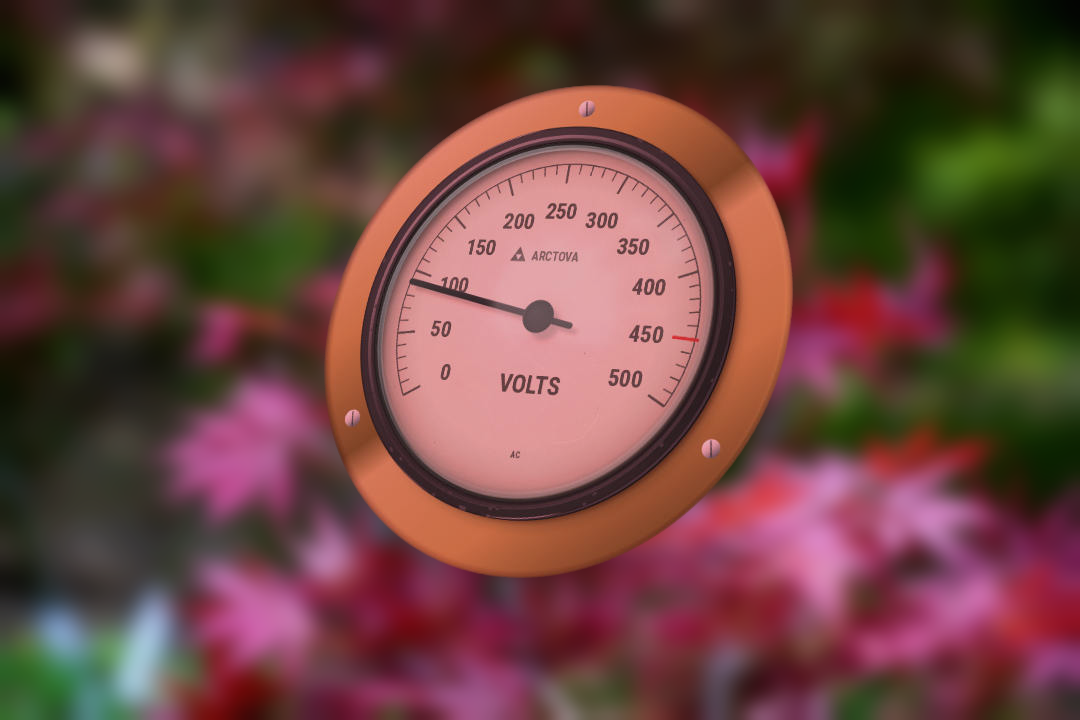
V 90
